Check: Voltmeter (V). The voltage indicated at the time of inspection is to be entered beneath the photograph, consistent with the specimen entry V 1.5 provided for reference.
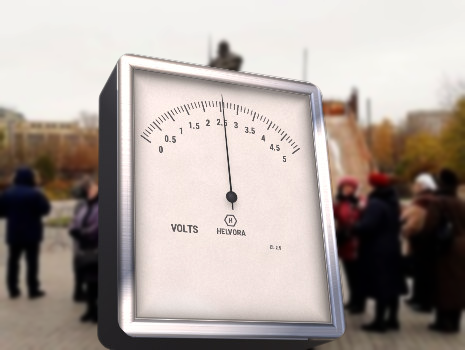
V 2.5
